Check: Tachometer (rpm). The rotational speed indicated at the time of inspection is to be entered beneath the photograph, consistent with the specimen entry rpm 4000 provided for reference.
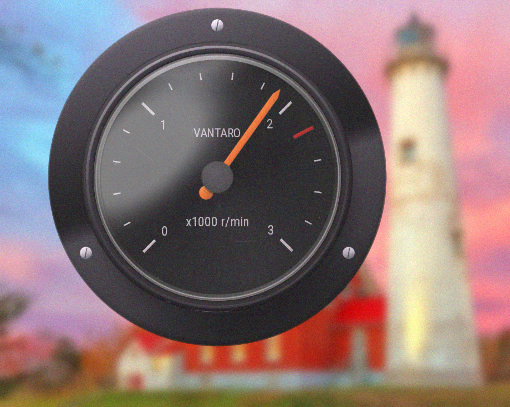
rpm 1900
